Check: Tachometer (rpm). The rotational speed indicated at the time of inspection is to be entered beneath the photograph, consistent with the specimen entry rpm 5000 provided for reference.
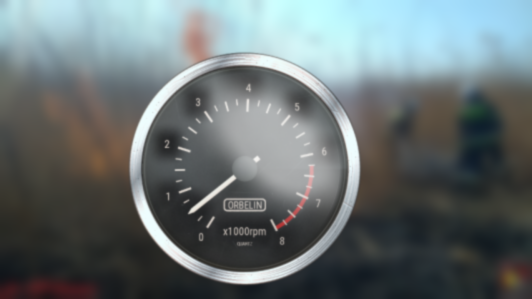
rpm 500
